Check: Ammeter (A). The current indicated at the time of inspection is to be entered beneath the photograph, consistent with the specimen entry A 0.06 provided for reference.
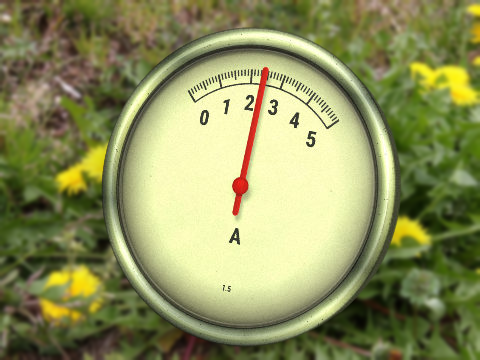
A 2.5
